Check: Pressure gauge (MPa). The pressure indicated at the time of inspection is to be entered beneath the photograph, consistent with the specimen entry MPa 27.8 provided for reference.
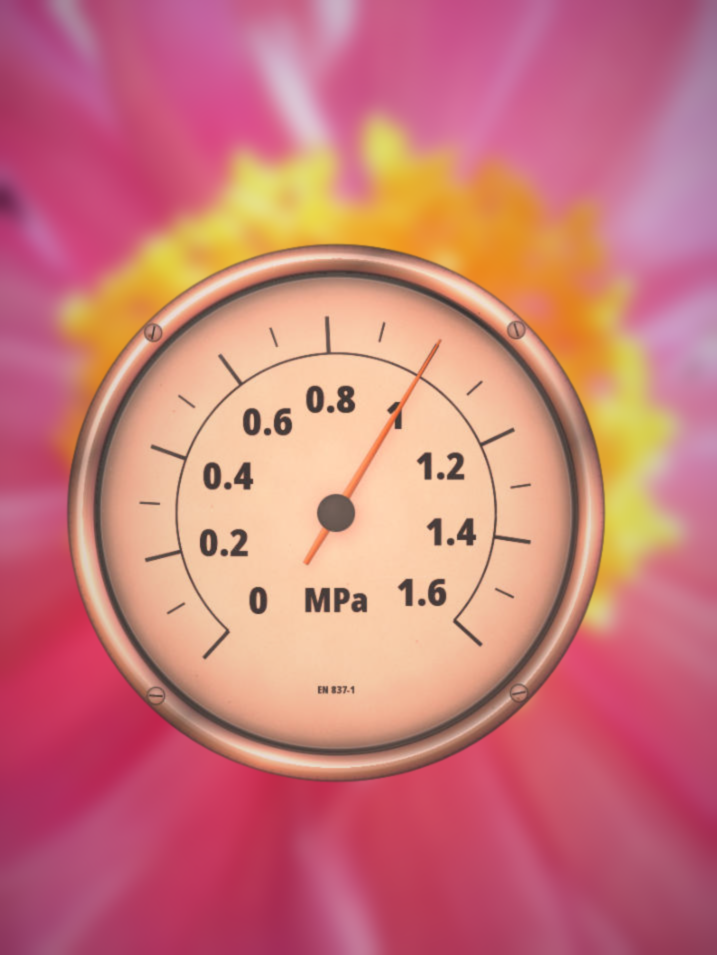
MPa 1
